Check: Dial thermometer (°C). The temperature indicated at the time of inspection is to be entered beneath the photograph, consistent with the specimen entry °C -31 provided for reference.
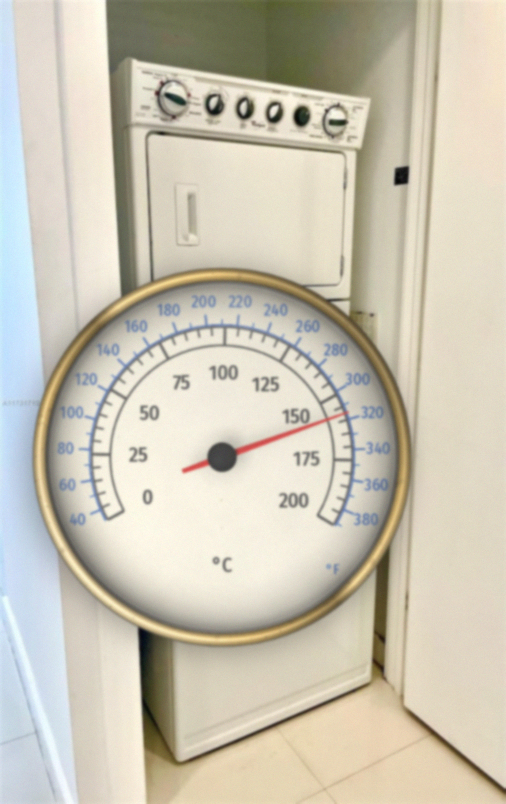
°C 157.5
